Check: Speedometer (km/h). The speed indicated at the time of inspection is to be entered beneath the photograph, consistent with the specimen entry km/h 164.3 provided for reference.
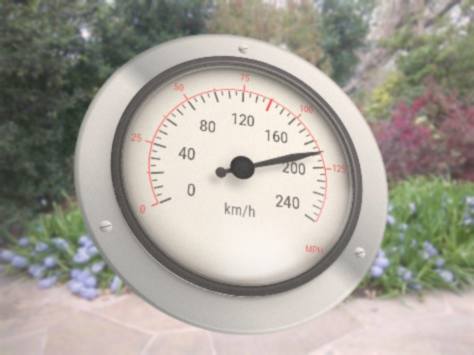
km/h 190
